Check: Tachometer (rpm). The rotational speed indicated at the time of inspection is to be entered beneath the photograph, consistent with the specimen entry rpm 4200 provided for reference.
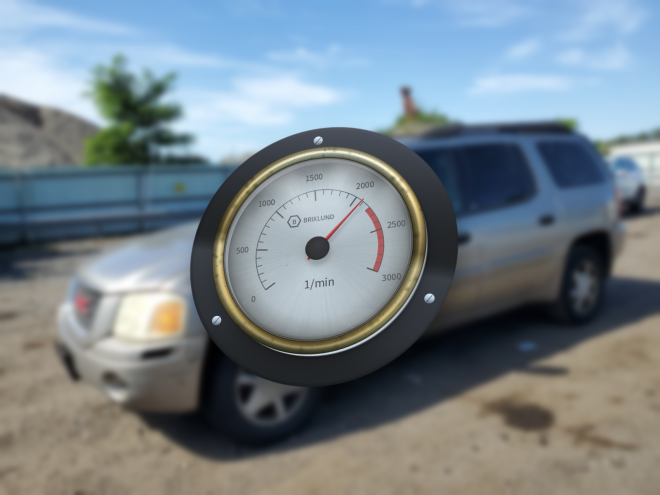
rpm 2100
